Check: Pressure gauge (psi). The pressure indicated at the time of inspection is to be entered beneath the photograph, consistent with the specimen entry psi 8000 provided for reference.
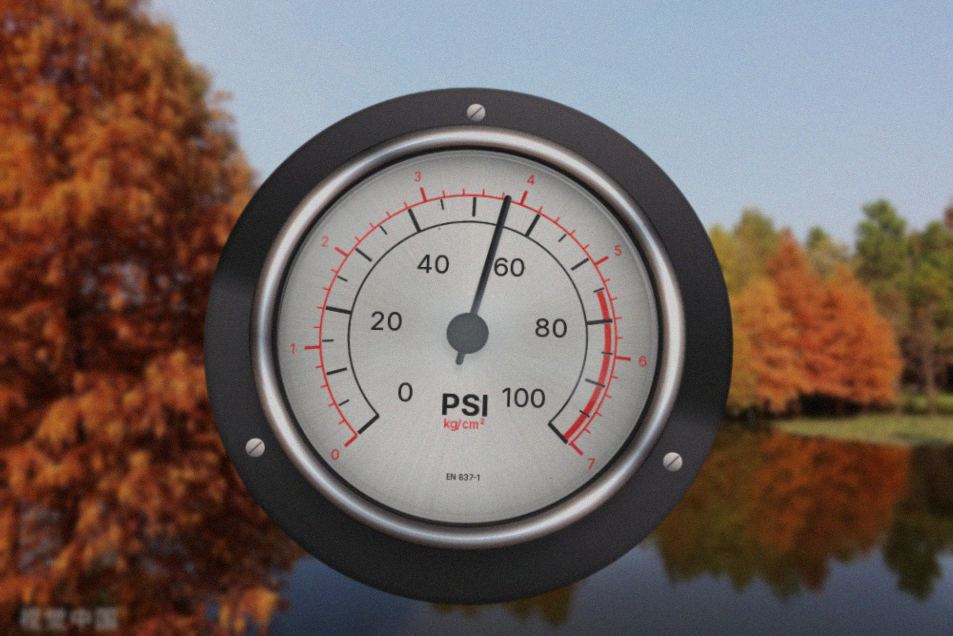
psi 55
